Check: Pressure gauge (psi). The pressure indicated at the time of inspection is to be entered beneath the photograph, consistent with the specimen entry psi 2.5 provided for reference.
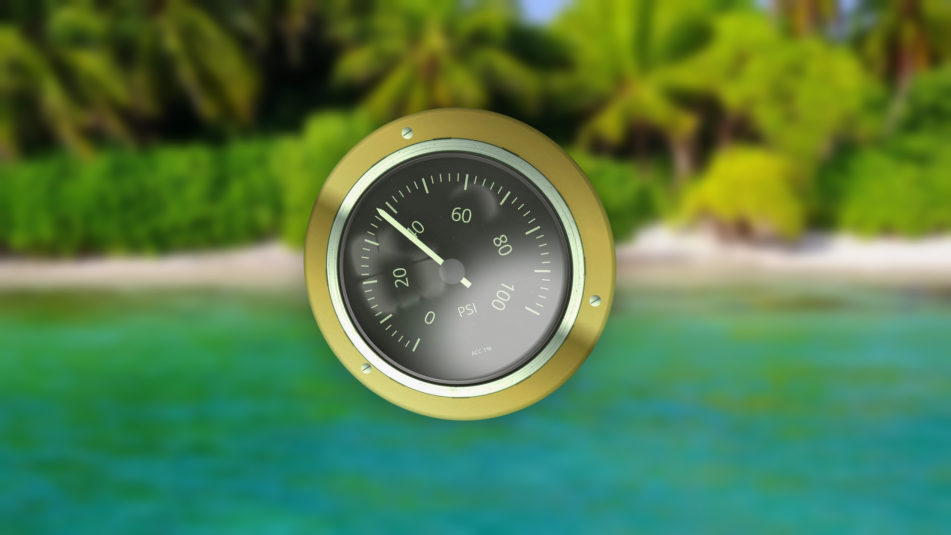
psi 38
